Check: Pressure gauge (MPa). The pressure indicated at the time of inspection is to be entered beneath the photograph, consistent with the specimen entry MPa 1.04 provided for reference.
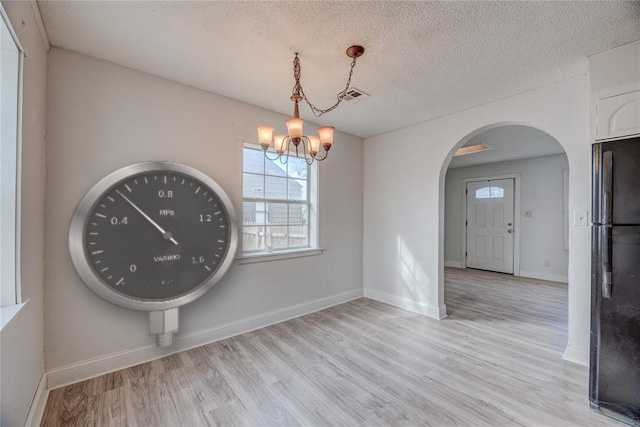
MPa 0.55
